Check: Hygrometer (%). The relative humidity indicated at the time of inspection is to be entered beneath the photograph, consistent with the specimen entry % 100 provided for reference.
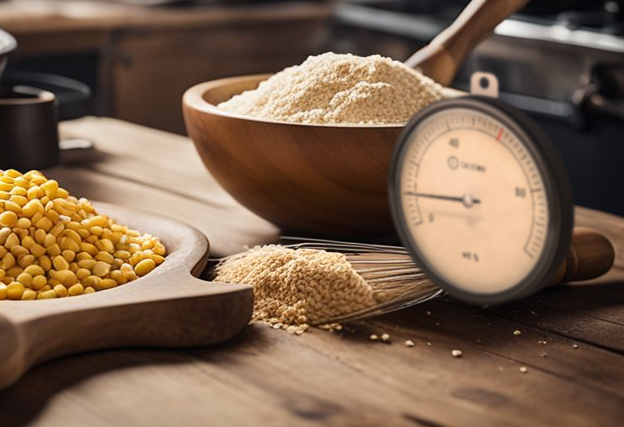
% 10
